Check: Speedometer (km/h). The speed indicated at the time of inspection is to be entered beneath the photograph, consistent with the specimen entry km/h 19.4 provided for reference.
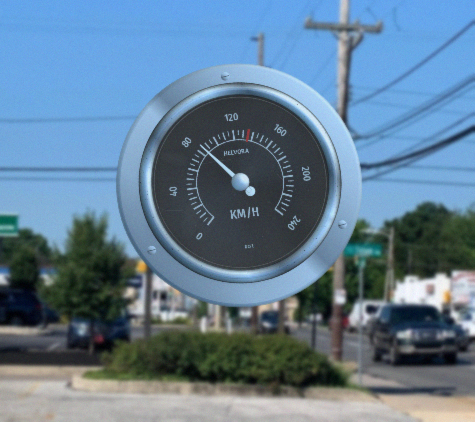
km/h 85
